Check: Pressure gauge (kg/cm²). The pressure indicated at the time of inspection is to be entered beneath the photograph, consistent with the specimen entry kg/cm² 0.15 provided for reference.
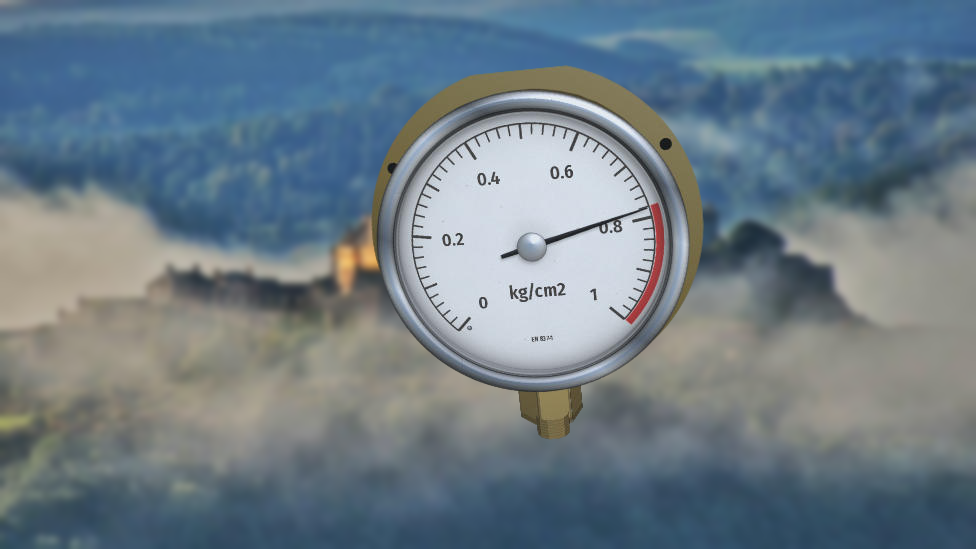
kg/cm² 0.78
